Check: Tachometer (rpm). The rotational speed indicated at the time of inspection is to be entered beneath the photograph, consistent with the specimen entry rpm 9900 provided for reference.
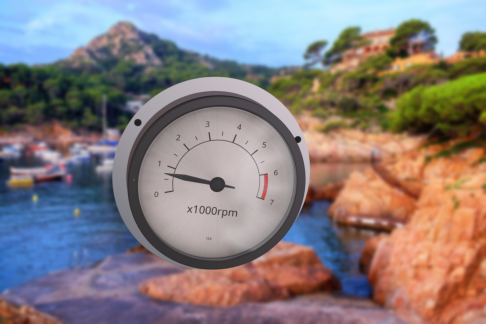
rpm 750
